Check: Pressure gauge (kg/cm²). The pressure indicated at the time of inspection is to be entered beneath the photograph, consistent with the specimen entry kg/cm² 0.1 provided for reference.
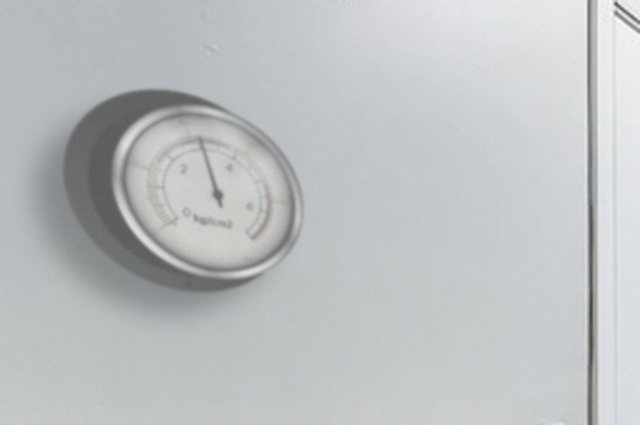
kg/cm² 3
